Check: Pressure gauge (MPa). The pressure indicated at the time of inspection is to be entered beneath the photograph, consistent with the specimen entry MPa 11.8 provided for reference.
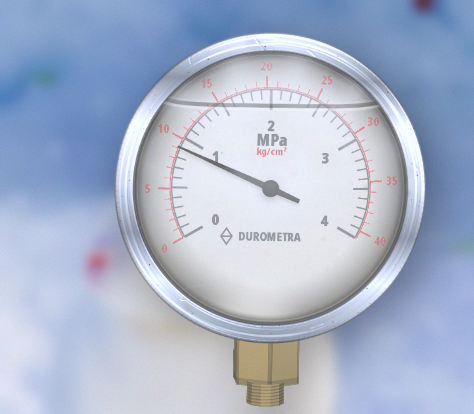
MPa 0.9
